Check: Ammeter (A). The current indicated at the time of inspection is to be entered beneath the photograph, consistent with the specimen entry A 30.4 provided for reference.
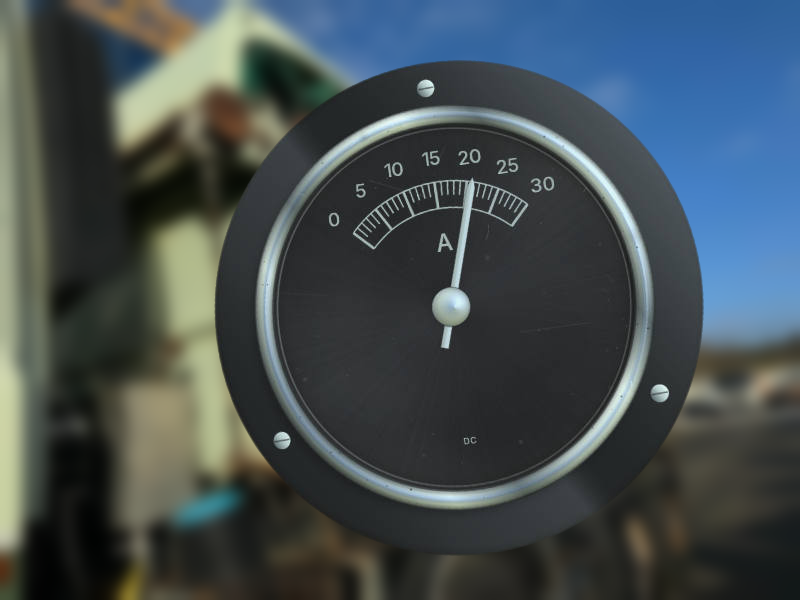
A 21
